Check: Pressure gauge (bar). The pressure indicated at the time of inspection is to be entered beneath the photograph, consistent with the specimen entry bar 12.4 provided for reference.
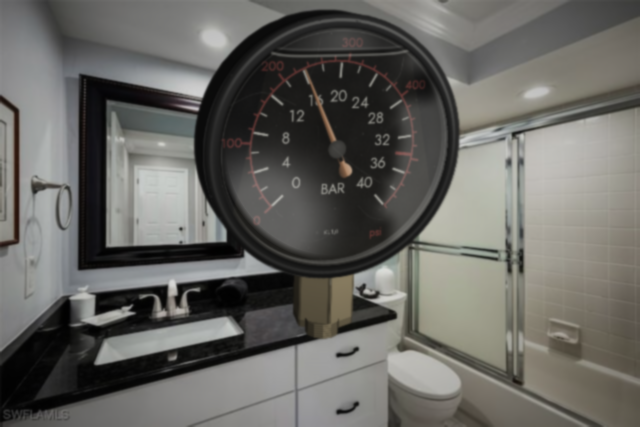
bar 16
